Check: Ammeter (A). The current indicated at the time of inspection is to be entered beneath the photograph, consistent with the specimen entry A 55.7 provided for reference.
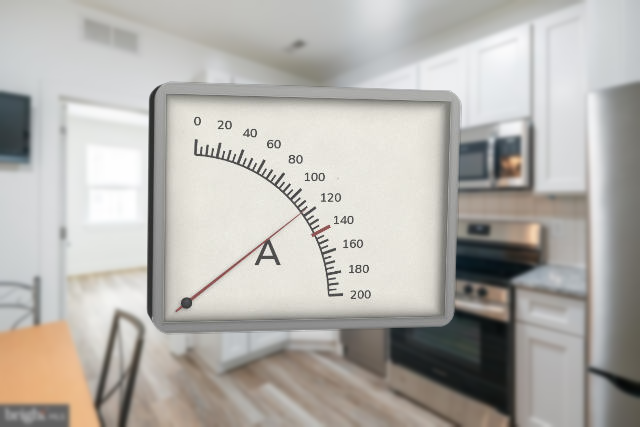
A 115
